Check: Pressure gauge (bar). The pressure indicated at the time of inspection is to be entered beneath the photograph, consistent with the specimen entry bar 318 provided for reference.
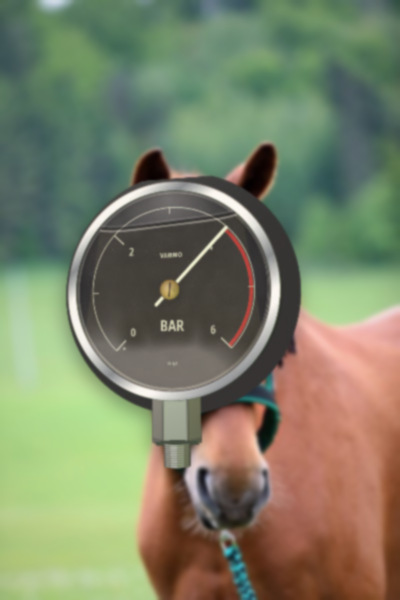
bar 4
